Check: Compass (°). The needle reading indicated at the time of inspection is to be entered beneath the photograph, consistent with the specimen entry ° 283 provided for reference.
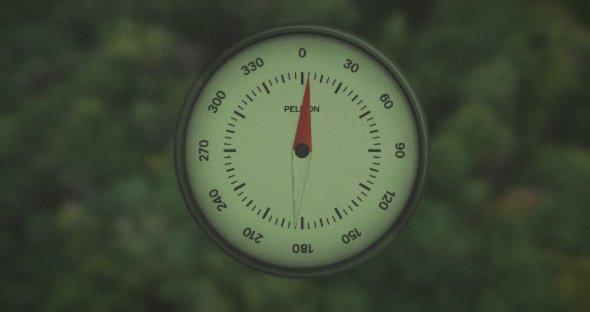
° 5
